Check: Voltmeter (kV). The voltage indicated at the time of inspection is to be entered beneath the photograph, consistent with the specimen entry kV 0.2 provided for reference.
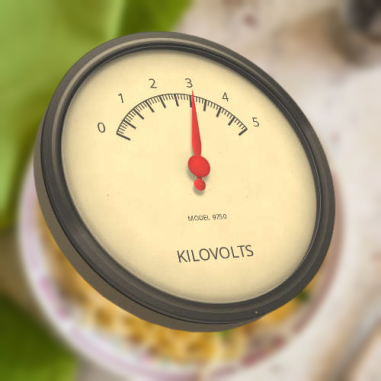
kV 3
